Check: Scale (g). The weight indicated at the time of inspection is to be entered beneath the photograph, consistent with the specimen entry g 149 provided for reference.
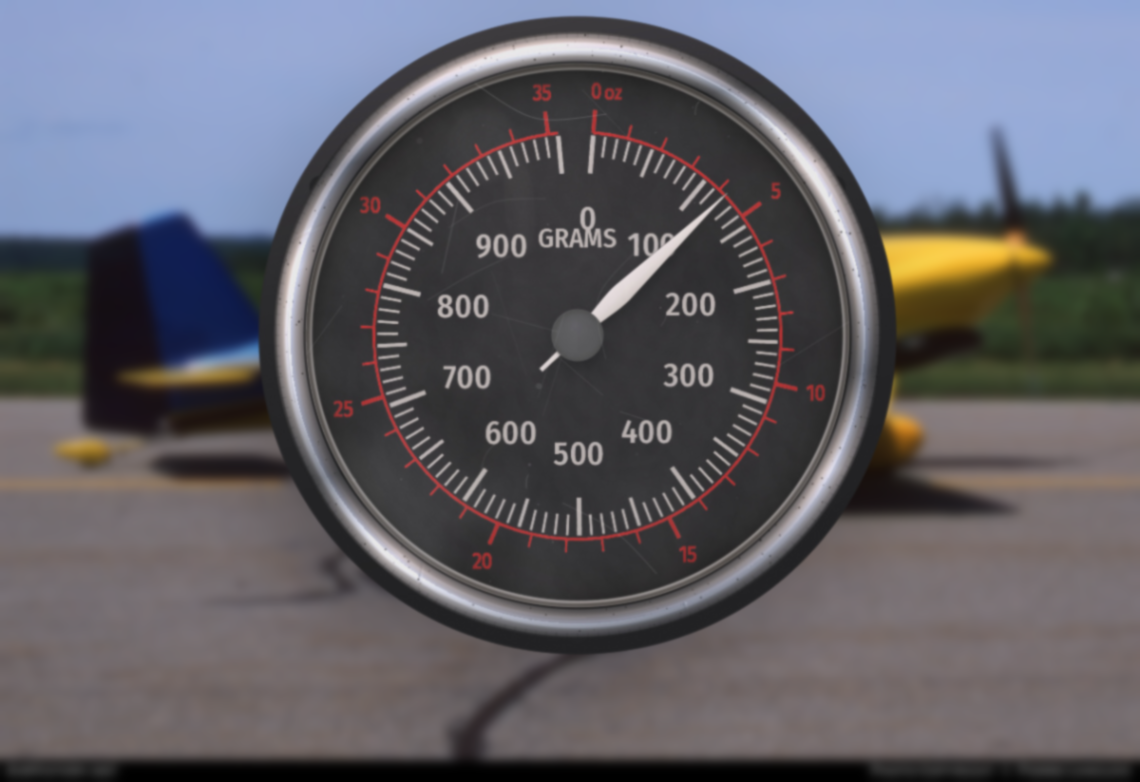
g 120
